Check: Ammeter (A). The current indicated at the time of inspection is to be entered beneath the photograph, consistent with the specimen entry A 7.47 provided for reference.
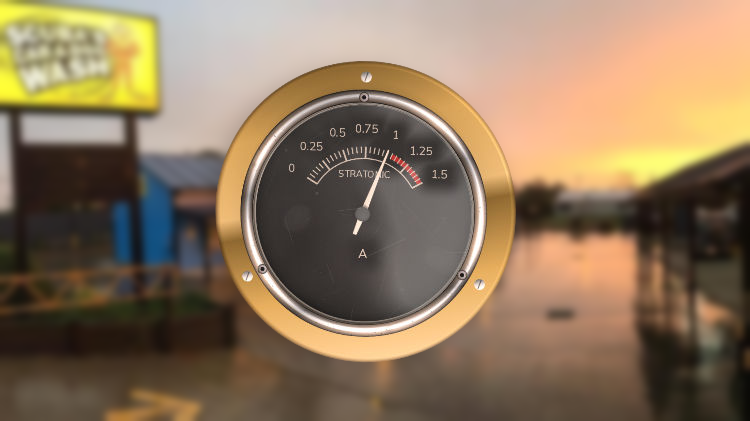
A 1
